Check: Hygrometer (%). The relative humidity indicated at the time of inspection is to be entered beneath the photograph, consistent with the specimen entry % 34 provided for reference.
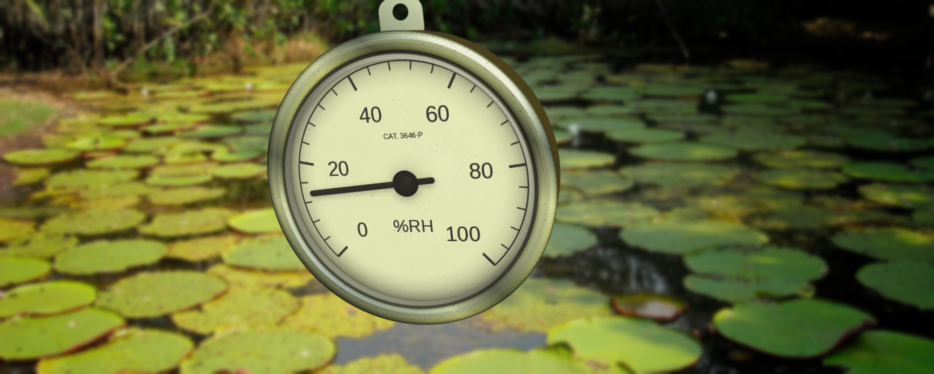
% 14
